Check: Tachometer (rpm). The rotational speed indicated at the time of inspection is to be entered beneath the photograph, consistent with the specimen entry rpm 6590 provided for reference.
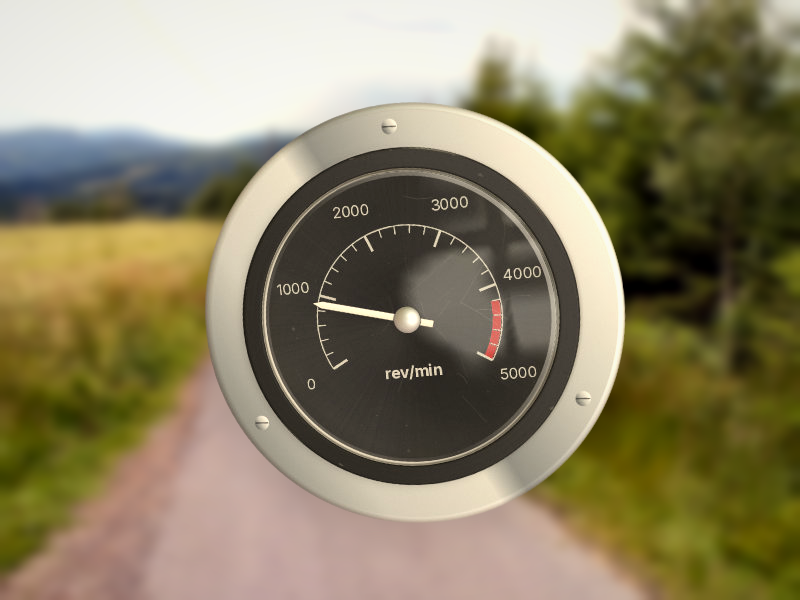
rpm 900
